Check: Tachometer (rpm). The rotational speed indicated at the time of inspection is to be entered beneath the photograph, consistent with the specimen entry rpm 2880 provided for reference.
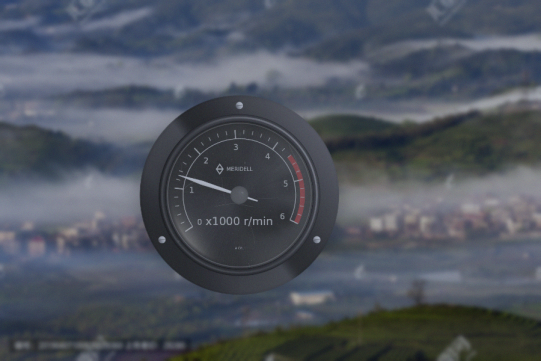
rpm 1300
